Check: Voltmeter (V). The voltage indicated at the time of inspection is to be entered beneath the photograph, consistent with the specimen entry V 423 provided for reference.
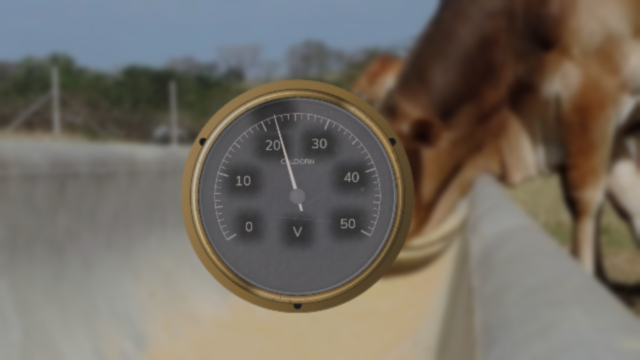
V 22
